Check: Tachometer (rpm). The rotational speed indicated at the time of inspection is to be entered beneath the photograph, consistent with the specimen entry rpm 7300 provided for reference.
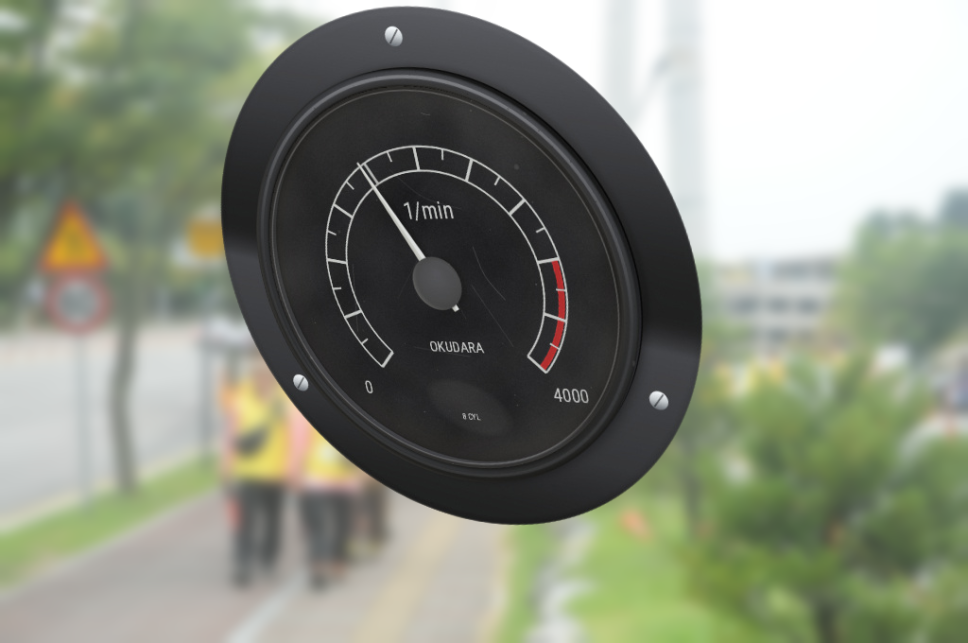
rpm 1600
